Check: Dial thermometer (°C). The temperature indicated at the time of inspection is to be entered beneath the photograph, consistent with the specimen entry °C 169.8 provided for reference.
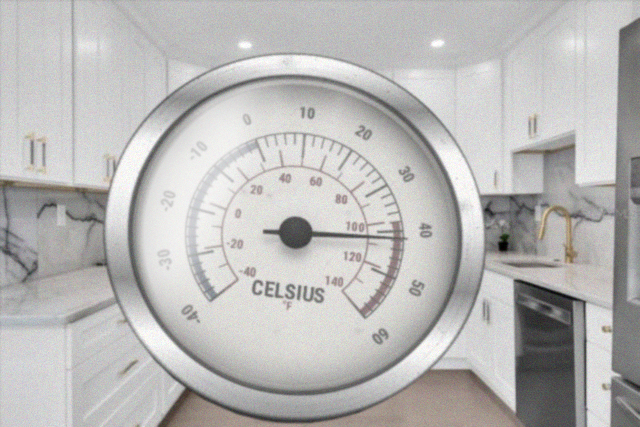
°C 42
